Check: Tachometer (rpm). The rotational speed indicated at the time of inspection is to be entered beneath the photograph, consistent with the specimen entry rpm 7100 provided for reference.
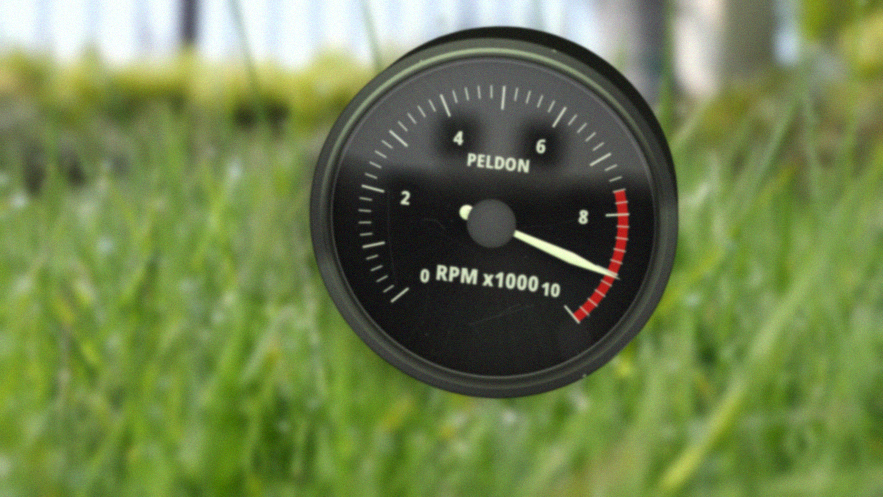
rpm 9000
